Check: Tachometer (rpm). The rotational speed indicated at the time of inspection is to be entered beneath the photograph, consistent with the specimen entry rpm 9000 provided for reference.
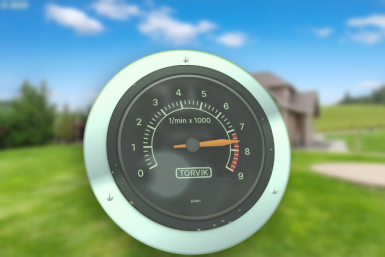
rpm 7600
